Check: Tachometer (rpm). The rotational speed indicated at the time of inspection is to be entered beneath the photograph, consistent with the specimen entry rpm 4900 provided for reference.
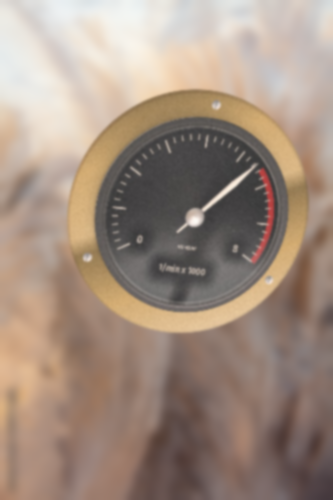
rpm 5400
